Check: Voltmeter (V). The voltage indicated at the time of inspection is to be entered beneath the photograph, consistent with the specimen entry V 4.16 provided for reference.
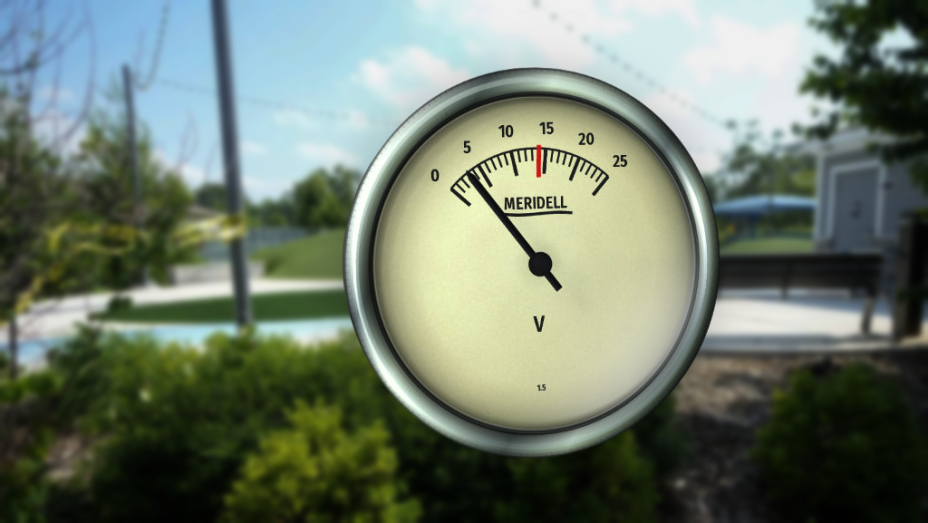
V 3
